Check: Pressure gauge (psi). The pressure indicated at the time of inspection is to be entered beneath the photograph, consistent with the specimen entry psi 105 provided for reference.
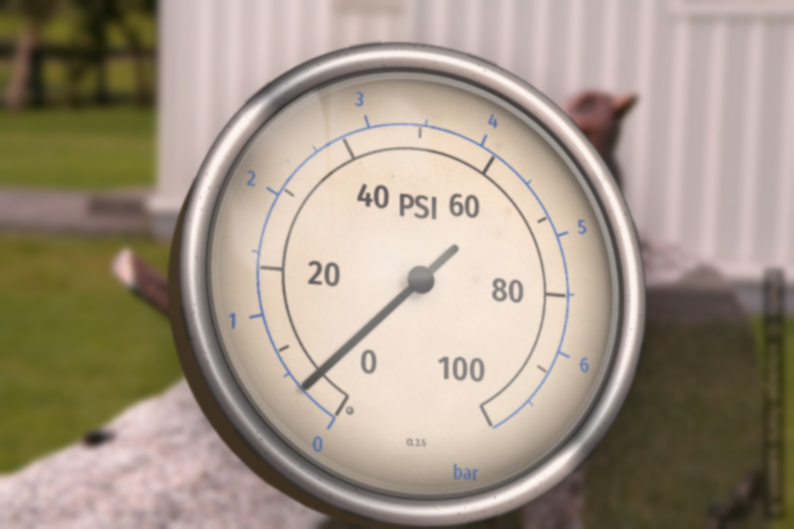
psi 5
